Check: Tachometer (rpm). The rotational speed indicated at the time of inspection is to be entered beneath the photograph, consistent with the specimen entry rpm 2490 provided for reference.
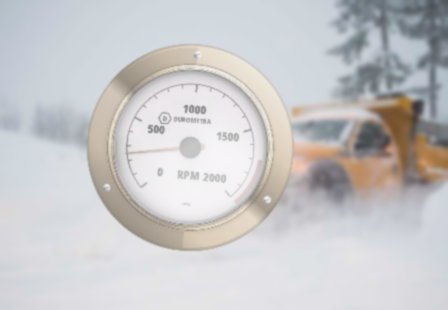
rpm 250
